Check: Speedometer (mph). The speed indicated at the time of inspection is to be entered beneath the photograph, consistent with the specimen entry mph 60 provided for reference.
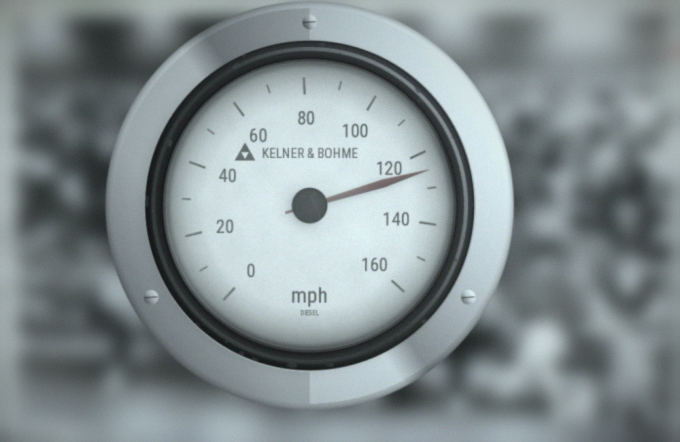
mph 125
